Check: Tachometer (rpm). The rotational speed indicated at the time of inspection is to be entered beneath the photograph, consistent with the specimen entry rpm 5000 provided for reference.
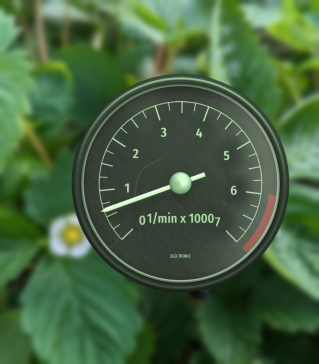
rpm 625
